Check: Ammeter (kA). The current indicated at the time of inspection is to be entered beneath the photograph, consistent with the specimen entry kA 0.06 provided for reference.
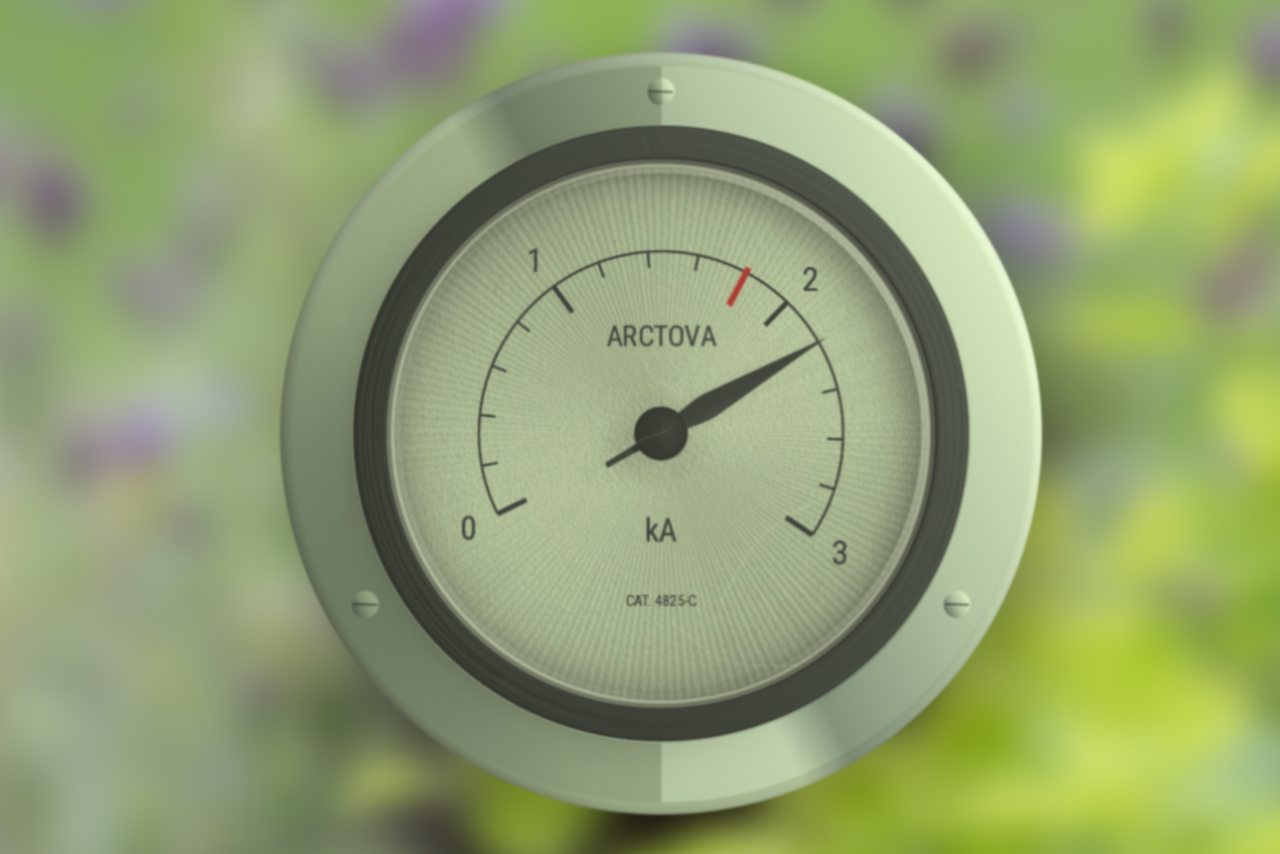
kA 2.2
